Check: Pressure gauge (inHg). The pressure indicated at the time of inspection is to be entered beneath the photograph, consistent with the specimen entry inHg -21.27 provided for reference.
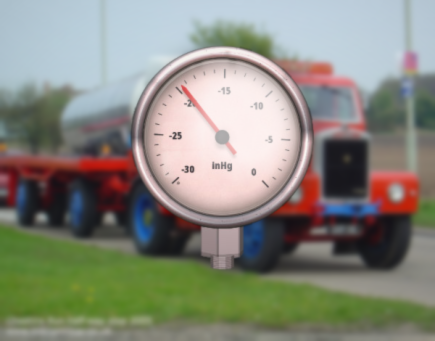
inHg -19.5
